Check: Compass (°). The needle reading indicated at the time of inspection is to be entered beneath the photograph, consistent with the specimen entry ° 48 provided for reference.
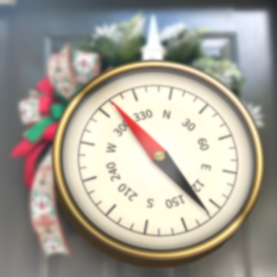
° 310
